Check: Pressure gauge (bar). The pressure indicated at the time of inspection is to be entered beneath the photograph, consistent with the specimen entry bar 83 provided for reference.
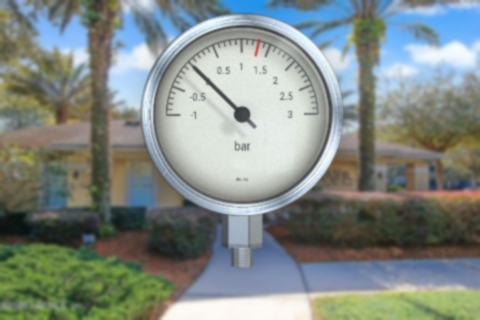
bar 0
